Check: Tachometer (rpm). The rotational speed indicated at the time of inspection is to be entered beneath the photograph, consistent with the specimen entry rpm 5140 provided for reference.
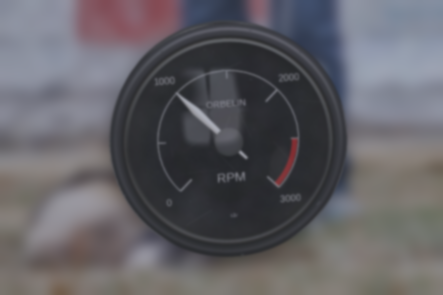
rpm 1000
